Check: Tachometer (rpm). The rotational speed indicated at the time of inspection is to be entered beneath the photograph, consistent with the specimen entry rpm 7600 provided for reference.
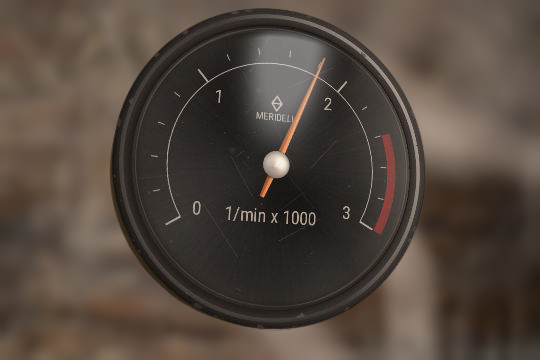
rpm 1800
